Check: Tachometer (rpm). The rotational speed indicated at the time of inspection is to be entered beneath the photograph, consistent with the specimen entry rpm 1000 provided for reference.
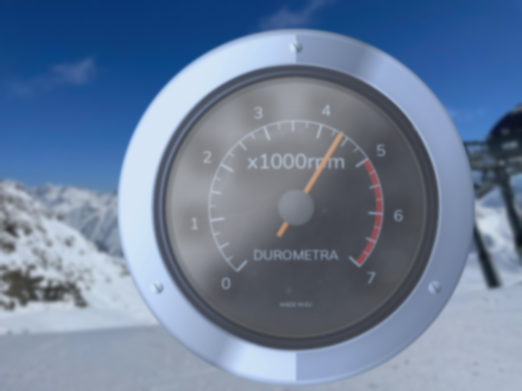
rpm 4375
